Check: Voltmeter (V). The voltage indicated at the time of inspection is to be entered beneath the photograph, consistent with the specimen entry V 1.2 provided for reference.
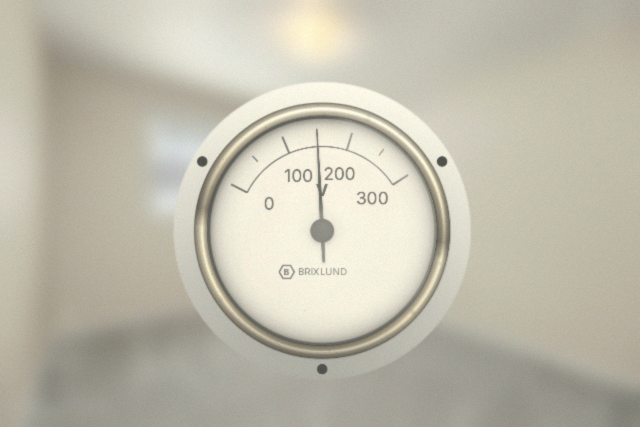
V 150
